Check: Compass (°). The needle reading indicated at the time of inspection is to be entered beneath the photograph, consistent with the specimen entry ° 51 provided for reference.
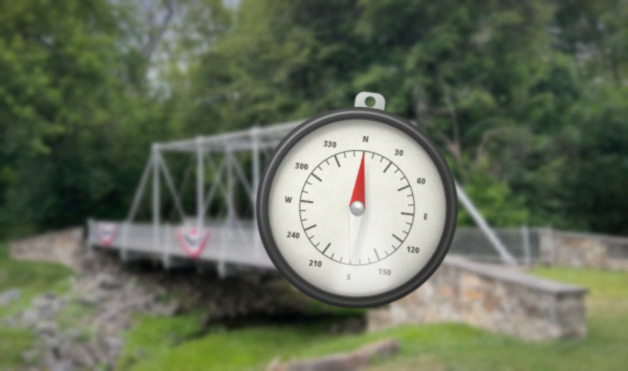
° 0
